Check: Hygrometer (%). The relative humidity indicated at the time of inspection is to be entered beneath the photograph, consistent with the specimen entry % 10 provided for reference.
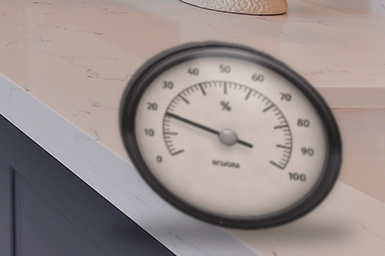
% 20
